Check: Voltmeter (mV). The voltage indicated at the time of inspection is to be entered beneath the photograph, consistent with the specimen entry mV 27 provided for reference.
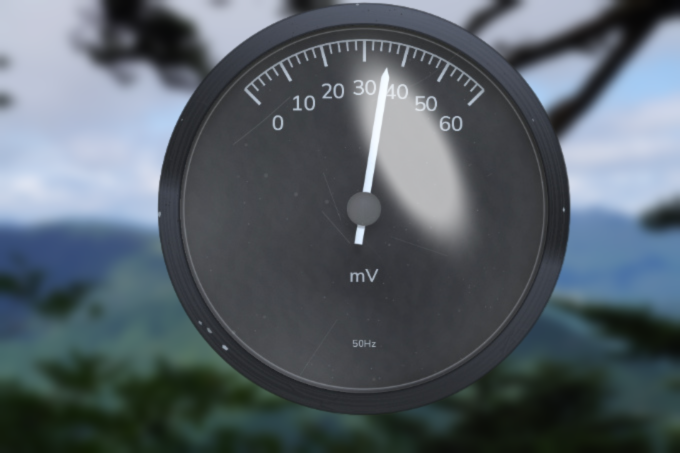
mV 36
